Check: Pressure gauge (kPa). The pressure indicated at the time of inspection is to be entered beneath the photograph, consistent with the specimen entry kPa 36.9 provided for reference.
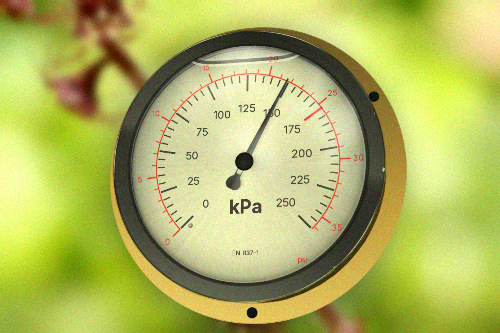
kPa 150
